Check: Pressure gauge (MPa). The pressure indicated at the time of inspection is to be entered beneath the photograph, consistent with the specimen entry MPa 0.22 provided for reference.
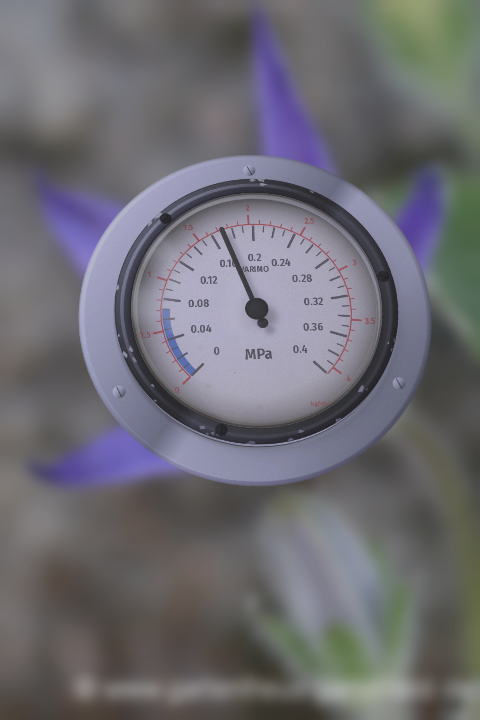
MPa 0.17
